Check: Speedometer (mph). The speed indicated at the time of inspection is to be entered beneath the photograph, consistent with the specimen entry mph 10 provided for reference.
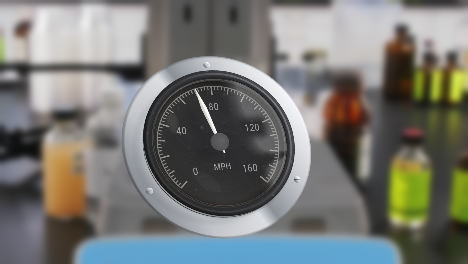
mph 70
